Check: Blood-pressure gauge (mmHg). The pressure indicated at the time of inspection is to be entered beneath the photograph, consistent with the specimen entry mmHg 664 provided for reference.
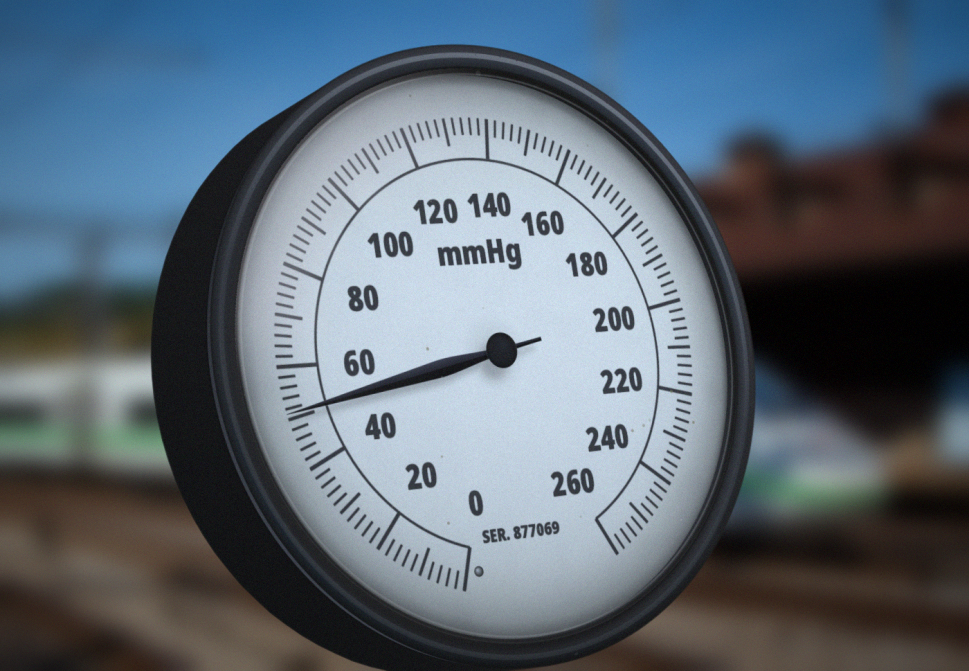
mmHg 51
